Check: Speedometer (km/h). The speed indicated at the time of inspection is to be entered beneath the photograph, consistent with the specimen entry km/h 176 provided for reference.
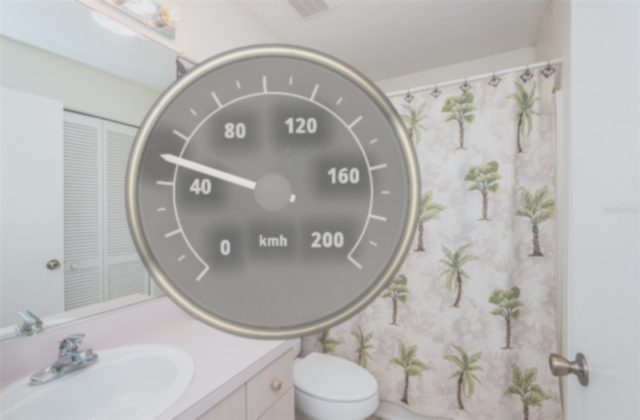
km/h 50
